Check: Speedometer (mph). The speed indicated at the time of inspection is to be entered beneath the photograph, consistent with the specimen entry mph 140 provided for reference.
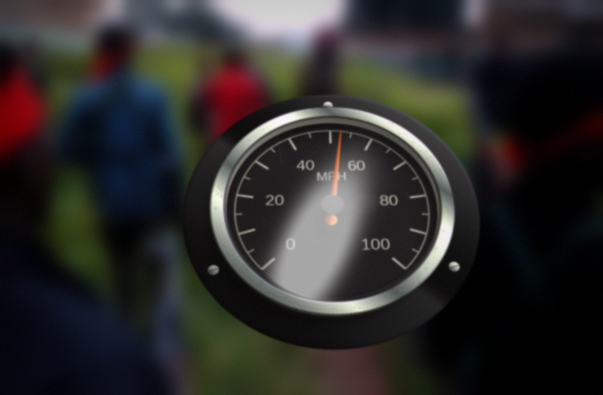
mph 52.5
